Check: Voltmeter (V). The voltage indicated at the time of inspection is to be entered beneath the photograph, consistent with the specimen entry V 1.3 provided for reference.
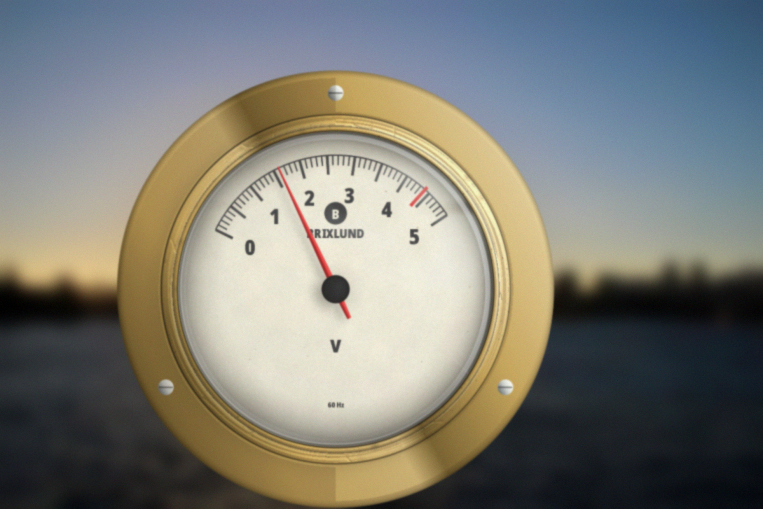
V 1.6
